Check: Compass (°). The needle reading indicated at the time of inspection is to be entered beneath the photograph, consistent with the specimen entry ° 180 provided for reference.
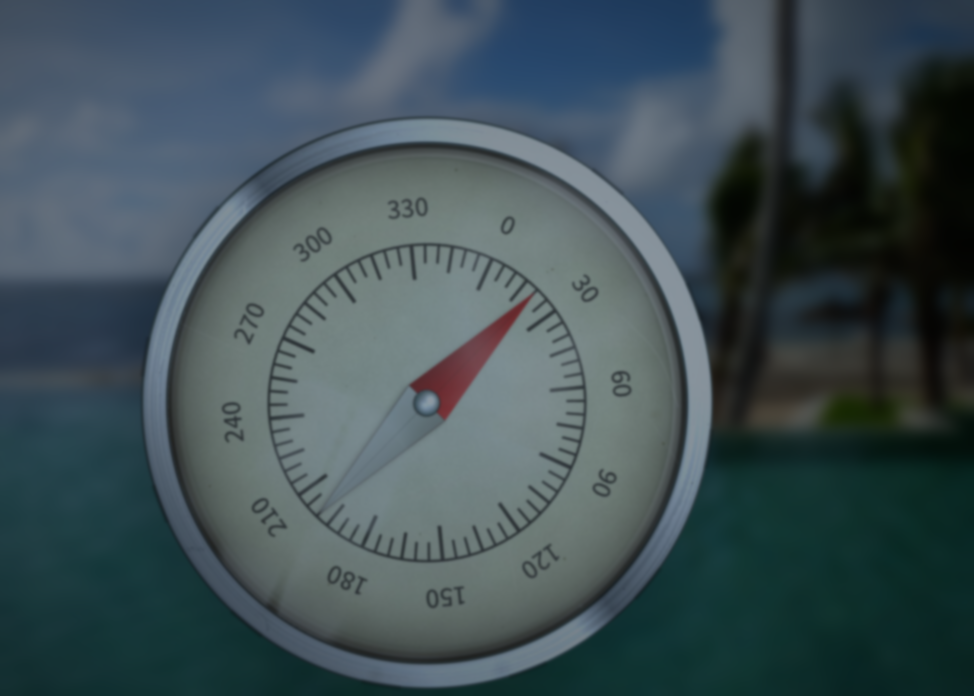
° 20
